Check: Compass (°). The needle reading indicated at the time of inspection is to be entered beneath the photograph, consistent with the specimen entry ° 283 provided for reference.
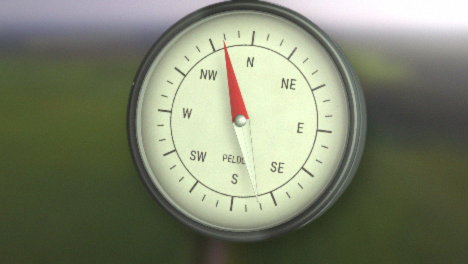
° 340
